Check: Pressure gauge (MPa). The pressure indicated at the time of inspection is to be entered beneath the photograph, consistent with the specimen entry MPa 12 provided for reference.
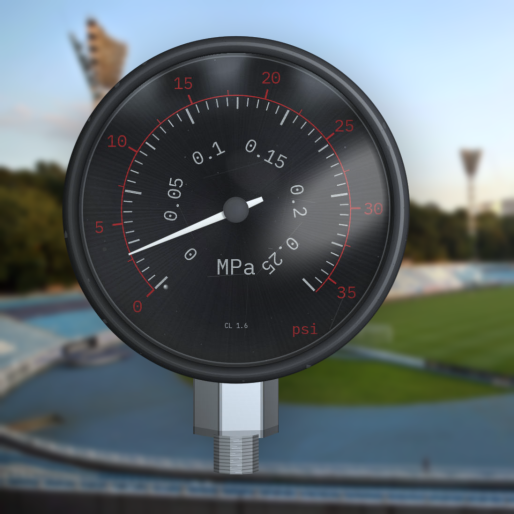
MPa 0.02
